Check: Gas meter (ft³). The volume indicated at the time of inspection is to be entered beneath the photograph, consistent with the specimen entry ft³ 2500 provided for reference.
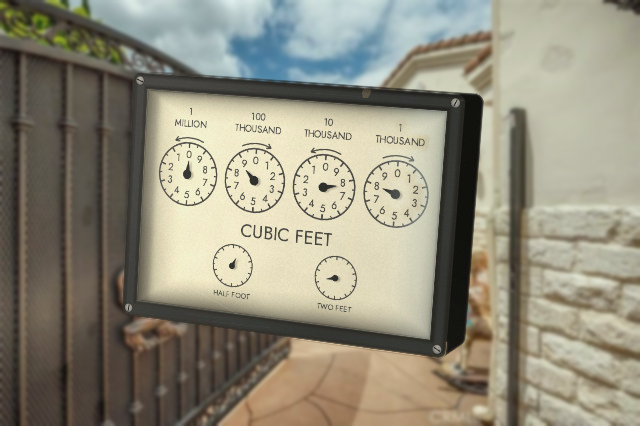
ft³ 987800
